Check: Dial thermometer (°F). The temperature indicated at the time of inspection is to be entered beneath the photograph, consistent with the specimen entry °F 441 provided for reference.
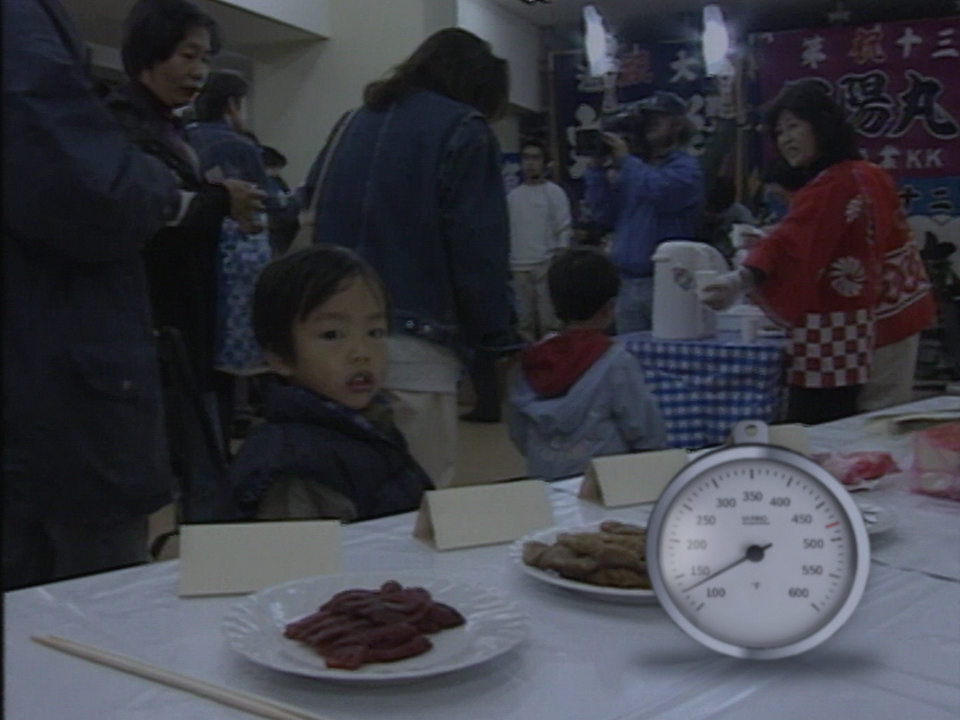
°F 130
